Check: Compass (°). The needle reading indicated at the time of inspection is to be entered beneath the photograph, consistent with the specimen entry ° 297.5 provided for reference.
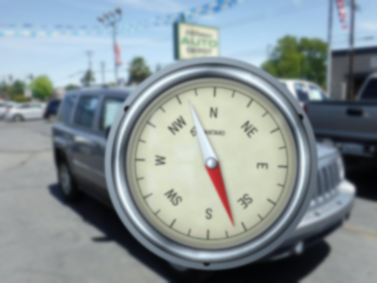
° 157.5
